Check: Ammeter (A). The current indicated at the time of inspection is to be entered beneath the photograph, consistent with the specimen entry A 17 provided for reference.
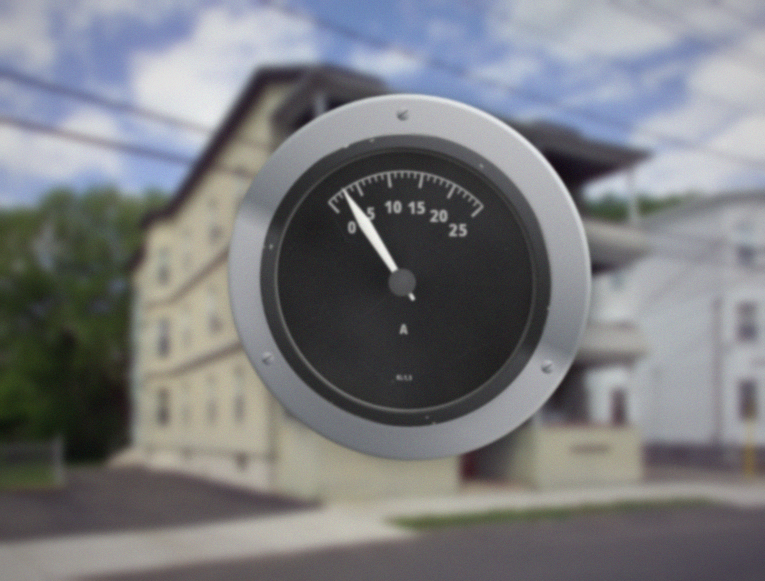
A 3
